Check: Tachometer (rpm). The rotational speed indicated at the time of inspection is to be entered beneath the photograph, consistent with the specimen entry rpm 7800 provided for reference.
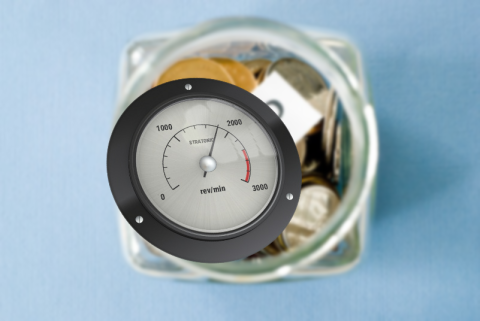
rpm 1800
